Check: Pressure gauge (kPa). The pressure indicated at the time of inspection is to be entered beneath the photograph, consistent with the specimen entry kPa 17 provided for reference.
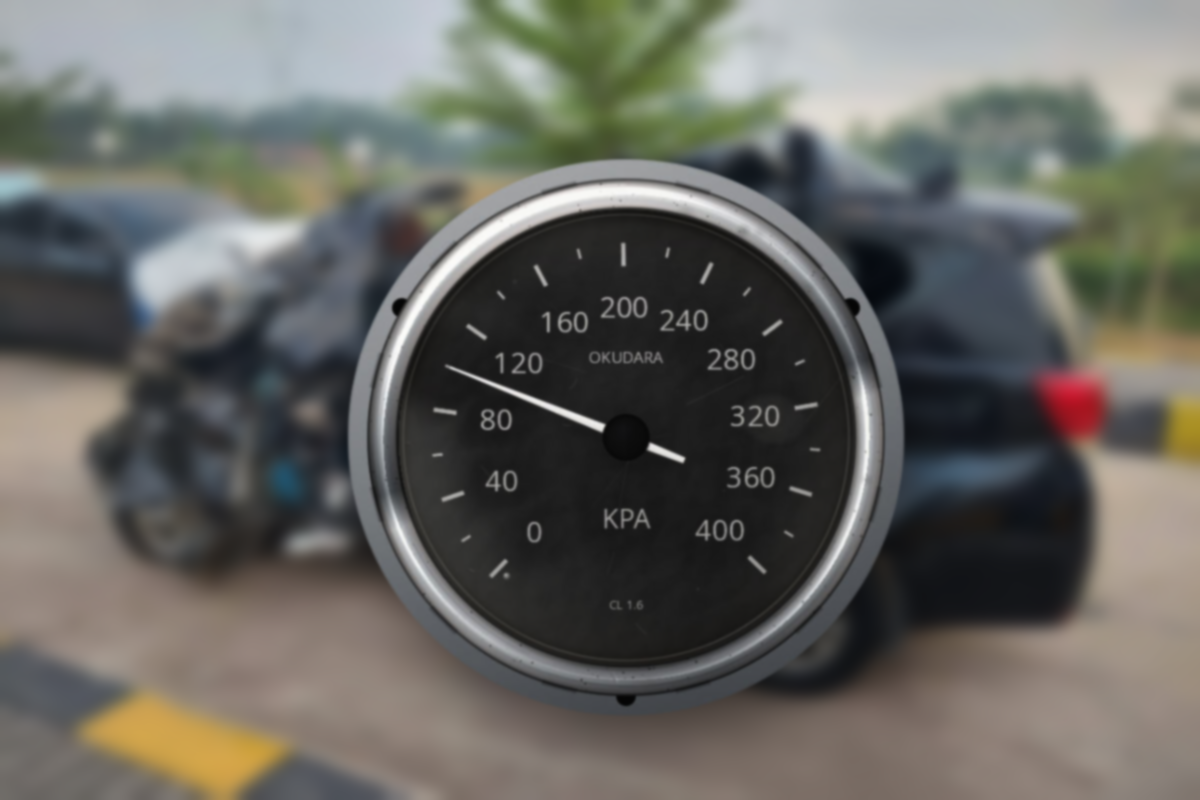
kPa 100
